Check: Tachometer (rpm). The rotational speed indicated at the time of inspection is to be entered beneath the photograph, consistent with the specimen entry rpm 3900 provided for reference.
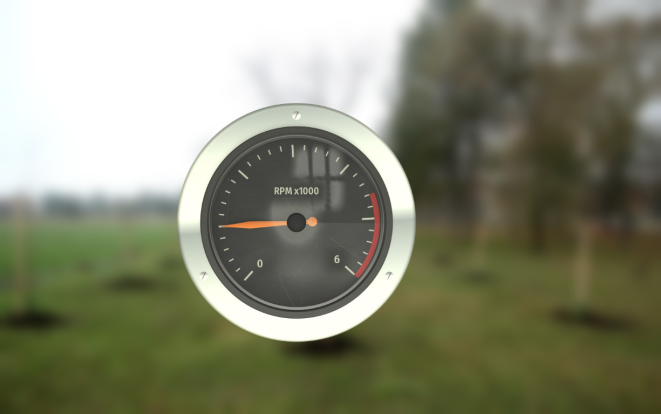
rpm 1000
